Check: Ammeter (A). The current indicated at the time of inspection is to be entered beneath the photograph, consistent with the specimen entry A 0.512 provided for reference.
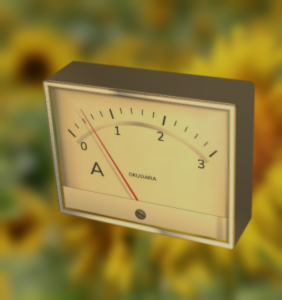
A 0.5
